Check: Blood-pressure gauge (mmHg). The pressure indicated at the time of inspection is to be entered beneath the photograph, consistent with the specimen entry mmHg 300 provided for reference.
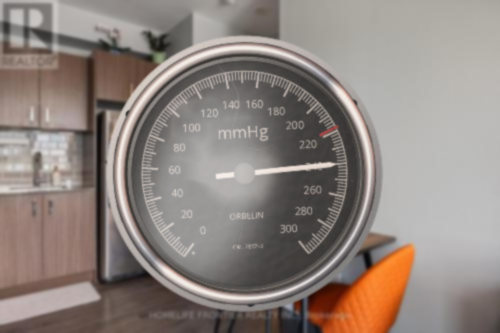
mmHg 240
